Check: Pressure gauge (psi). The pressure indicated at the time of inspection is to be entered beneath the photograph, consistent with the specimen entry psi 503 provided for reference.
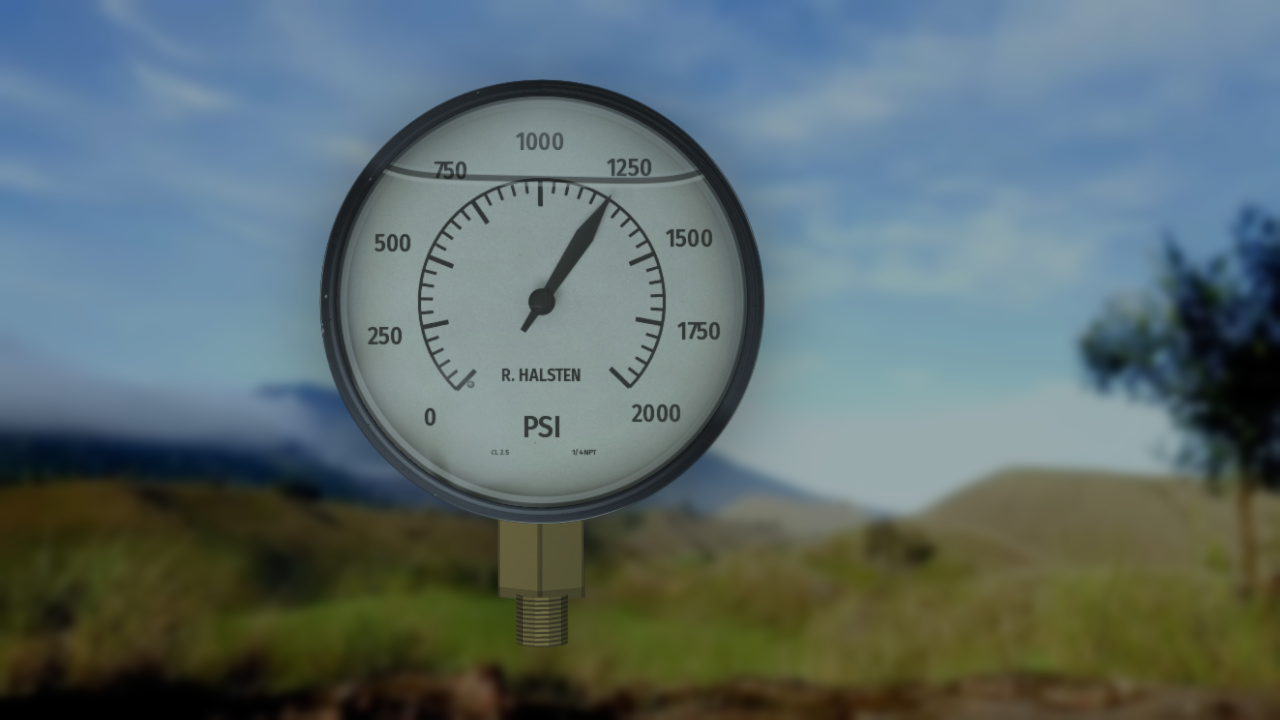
psi 1250
